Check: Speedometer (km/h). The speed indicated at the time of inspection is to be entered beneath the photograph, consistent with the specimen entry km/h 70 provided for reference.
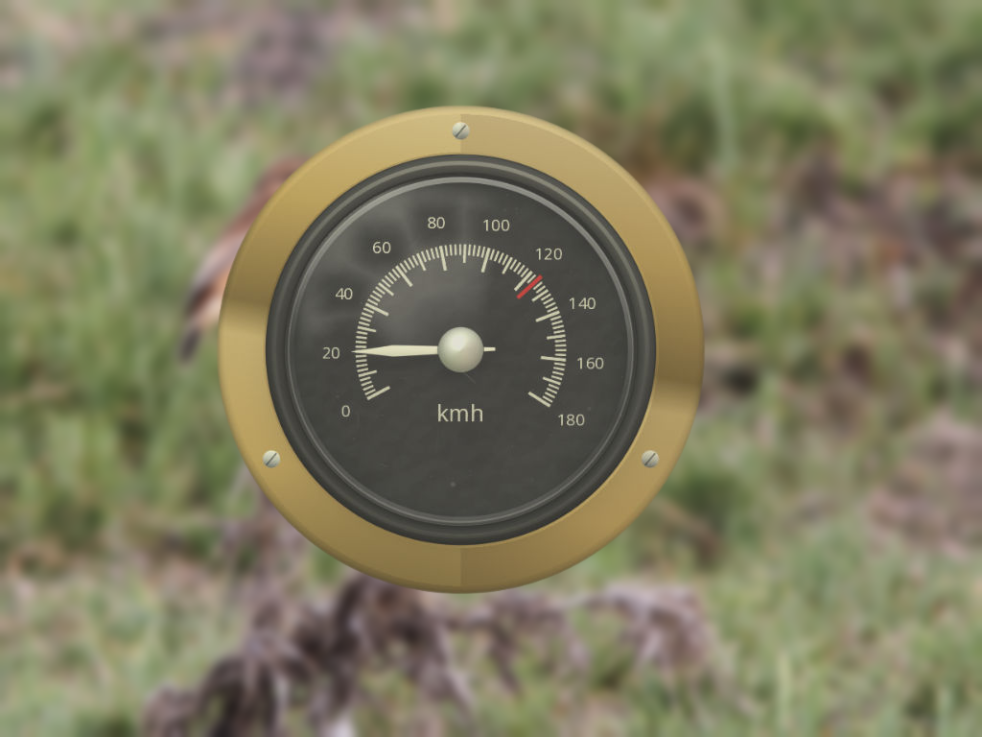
km/h 20
